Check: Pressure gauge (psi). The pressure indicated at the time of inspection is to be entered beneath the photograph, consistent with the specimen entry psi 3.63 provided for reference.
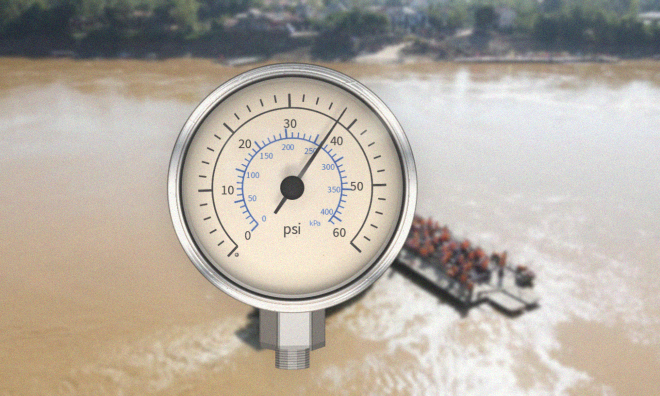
psi 38
